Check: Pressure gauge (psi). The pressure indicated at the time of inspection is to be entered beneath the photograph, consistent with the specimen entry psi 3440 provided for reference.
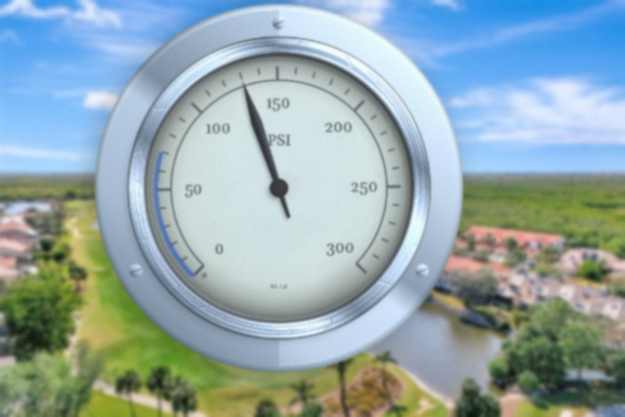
psi 130
